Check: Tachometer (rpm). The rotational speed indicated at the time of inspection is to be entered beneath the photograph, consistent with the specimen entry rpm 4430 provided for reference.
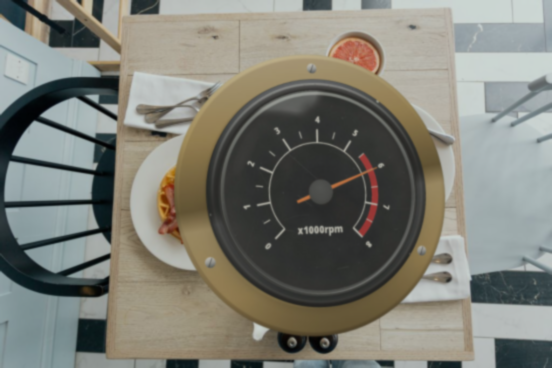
rpm 6000
